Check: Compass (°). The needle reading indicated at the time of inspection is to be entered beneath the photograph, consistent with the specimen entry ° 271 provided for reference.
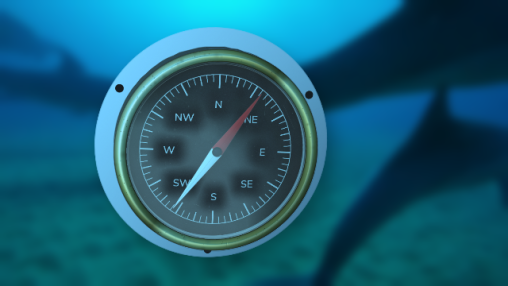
° 35
